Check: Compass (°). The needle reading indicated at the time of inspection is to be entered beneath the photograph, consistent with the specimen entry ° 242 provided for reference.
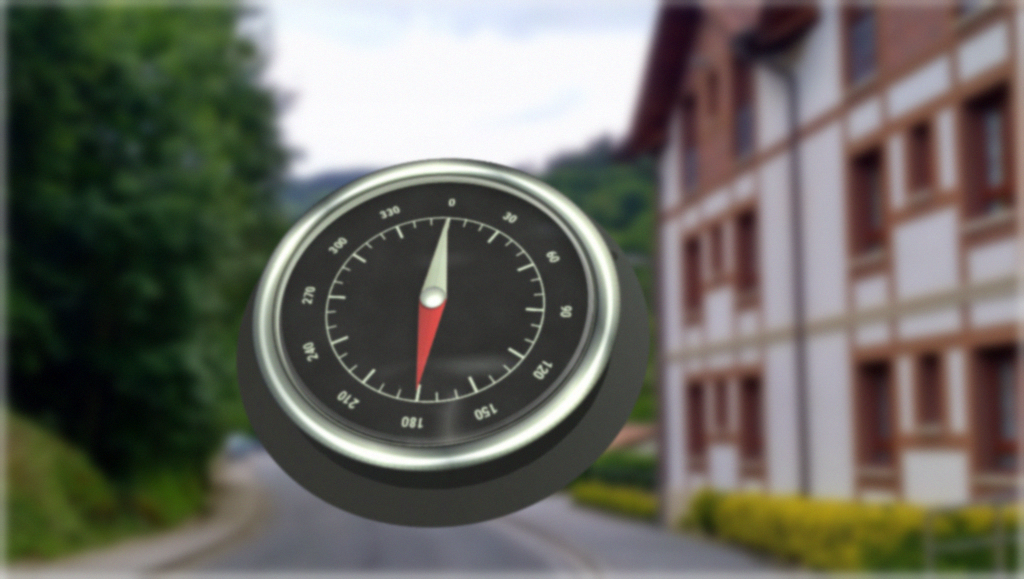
° 180
